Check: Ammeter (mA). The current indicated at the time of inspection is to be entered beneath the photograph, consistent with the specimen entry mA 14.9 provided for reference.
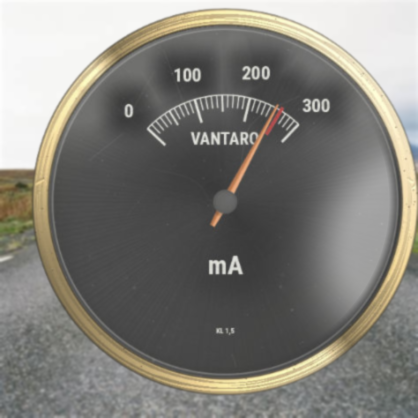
mA 250
